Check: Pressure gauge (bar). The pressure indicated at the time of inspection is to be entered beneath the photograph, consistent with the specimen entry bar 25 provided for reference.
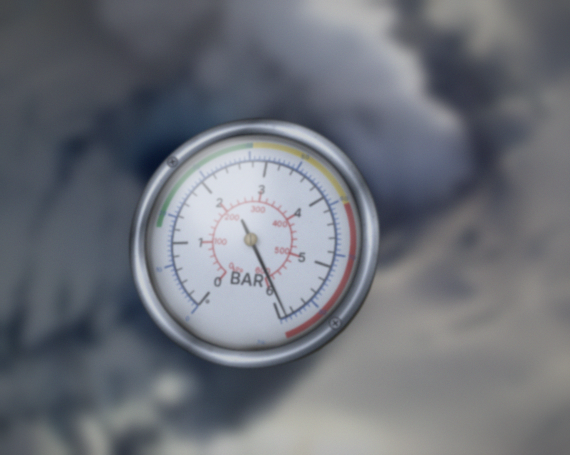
bar 5.9
